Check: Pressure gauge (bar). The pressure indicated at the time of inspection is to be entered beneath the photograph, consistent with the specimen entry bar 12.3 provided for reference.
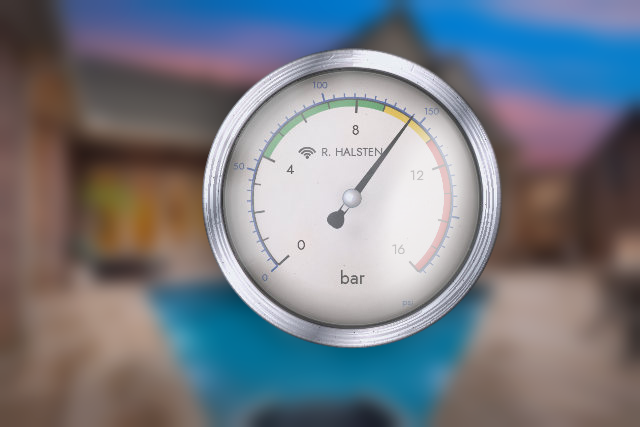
bar 10
